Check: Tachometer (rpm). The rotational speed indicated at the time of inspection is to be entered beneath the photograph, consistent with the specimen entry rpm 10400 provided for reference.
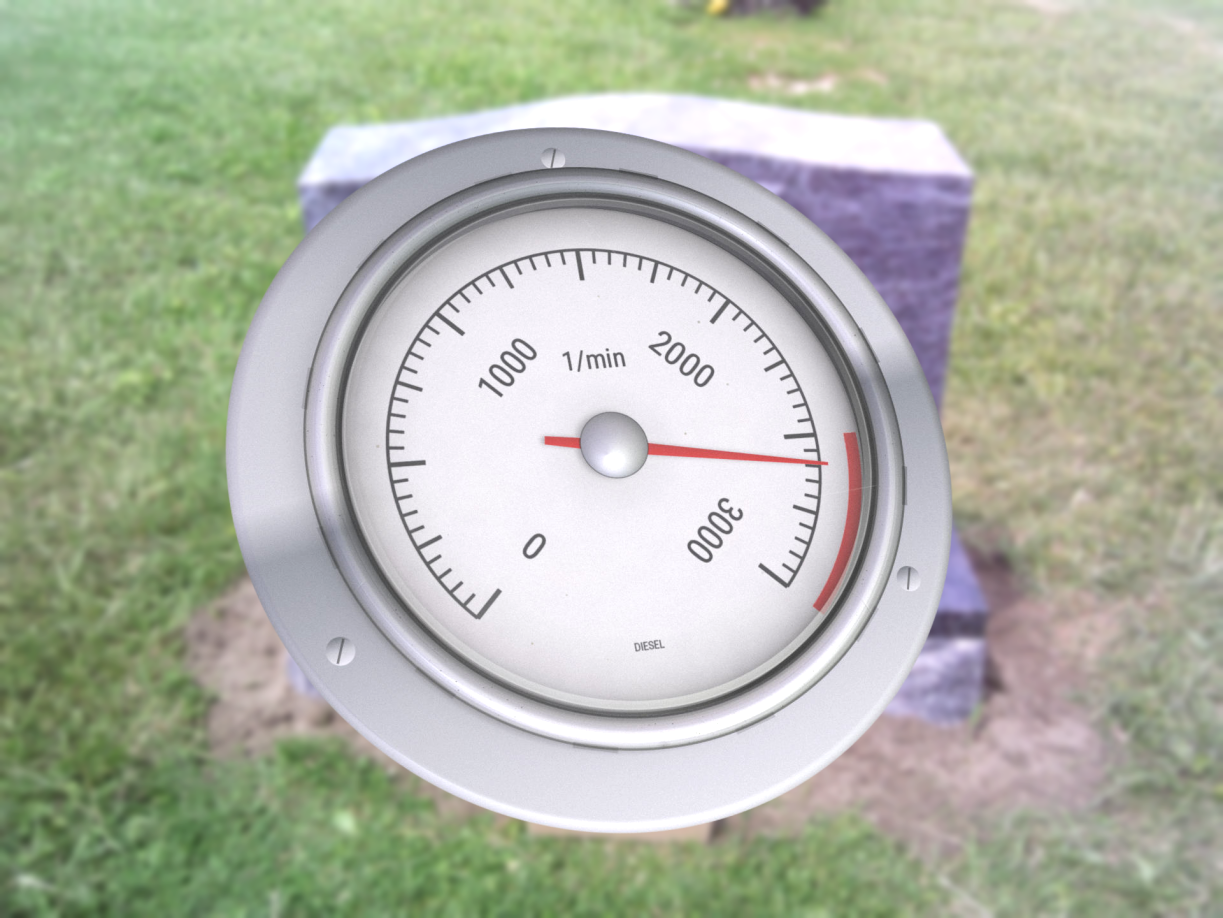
rpm 2600
